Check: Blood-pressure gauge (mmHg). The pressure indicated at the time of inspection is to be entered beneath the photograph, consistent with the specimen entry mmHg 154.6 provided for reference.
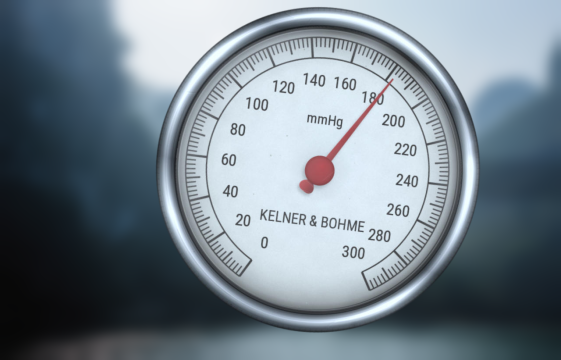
mmHg 182
